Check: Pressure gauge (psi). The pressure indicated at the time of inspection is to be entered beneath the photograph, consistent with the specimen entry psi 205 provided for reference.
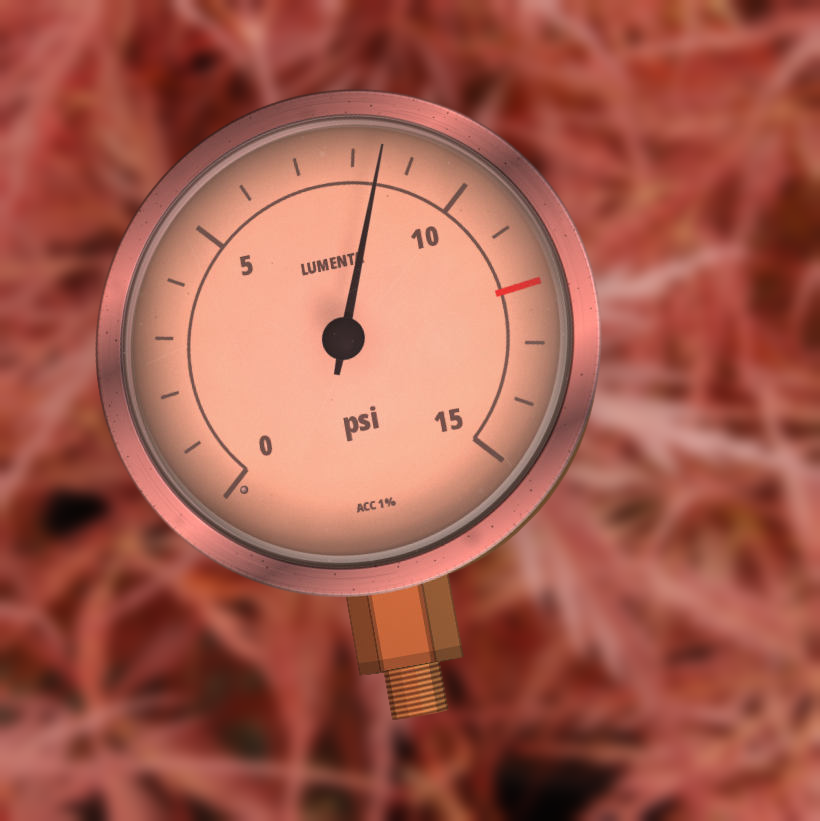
psi 8.5
